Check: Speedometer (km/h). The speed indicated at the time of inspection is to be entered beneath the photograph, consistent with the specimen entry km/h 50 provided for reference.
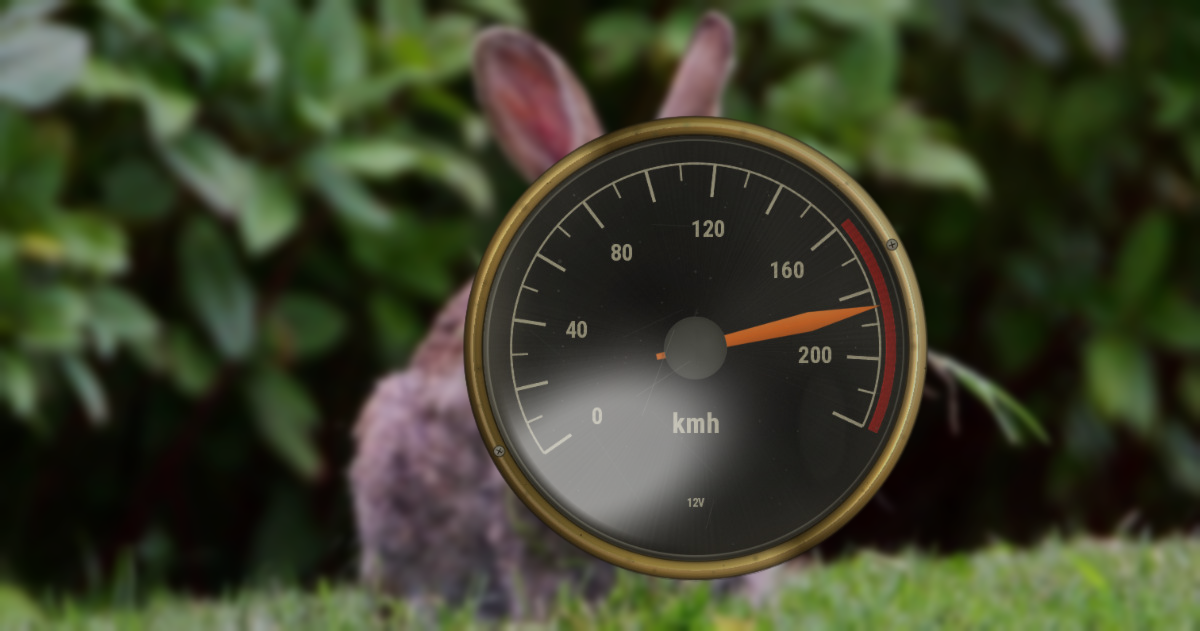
km/h 185
